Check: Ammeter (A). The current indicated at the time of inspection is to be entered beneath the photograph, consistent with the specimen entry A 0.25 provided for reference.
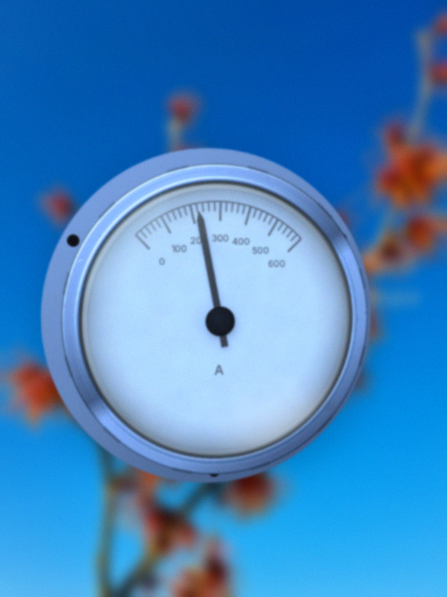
A 220
